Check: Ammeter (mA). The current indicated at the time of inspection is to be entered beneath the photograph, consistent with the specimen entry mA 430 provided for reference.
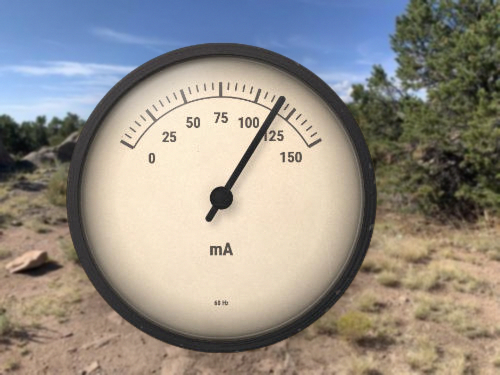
mA 115
